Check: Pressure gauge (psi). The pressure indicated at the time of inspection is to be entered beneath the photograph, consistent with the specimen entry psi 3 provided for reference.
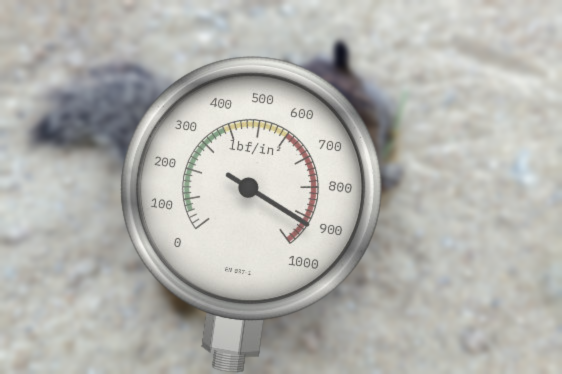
psi 920
